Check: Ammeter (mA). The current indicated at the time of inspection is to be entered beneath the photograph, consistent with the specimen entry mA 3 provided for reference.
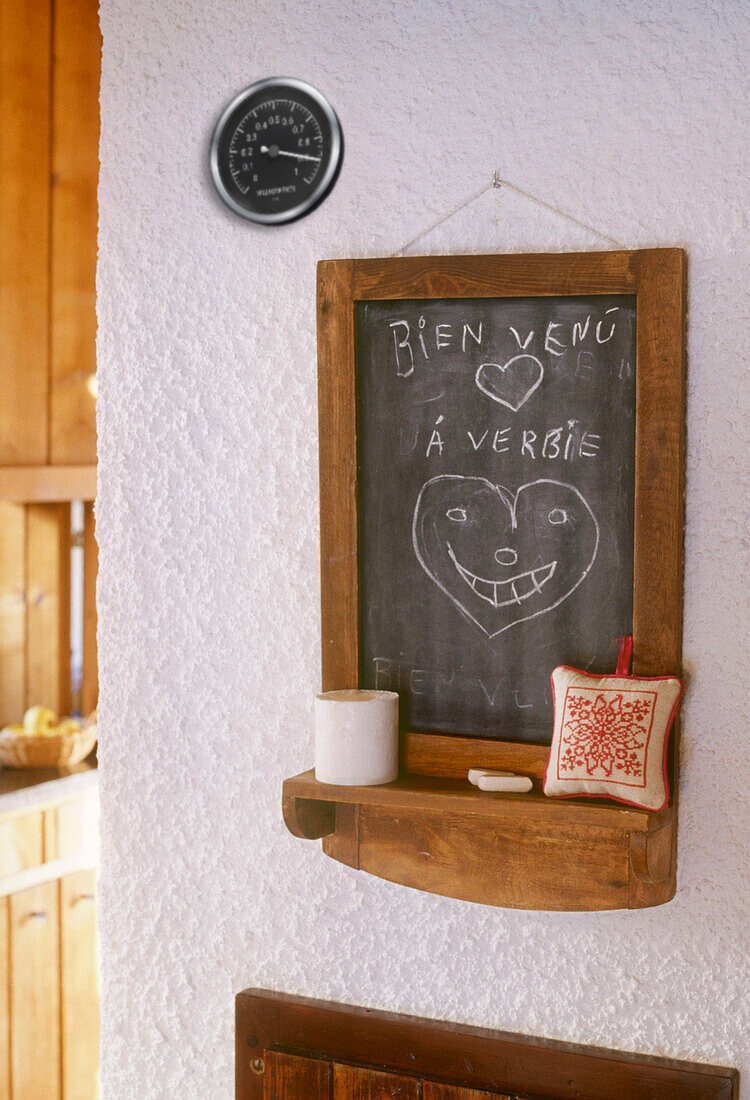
mA 0.9
